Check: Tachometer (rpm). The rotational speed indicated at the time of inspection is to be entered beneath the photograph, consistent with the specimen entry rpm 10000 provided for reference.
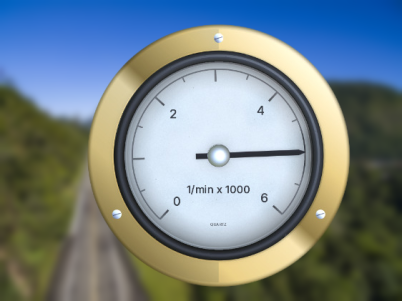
rpm 5000
